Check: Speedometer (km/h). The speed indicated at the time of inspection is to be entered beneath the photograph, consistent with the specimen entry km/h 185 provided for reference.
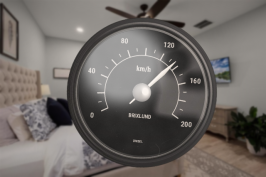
km/h 135
